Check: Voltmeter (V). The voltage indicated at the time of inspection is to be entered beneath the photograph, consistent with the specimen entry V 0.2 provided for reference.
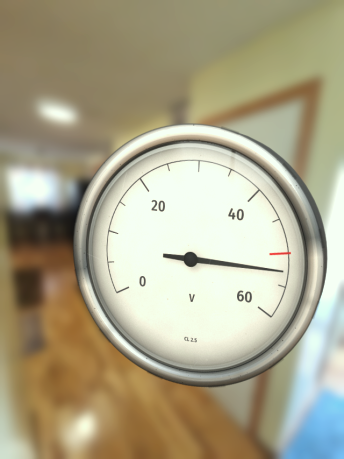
V 52.5
